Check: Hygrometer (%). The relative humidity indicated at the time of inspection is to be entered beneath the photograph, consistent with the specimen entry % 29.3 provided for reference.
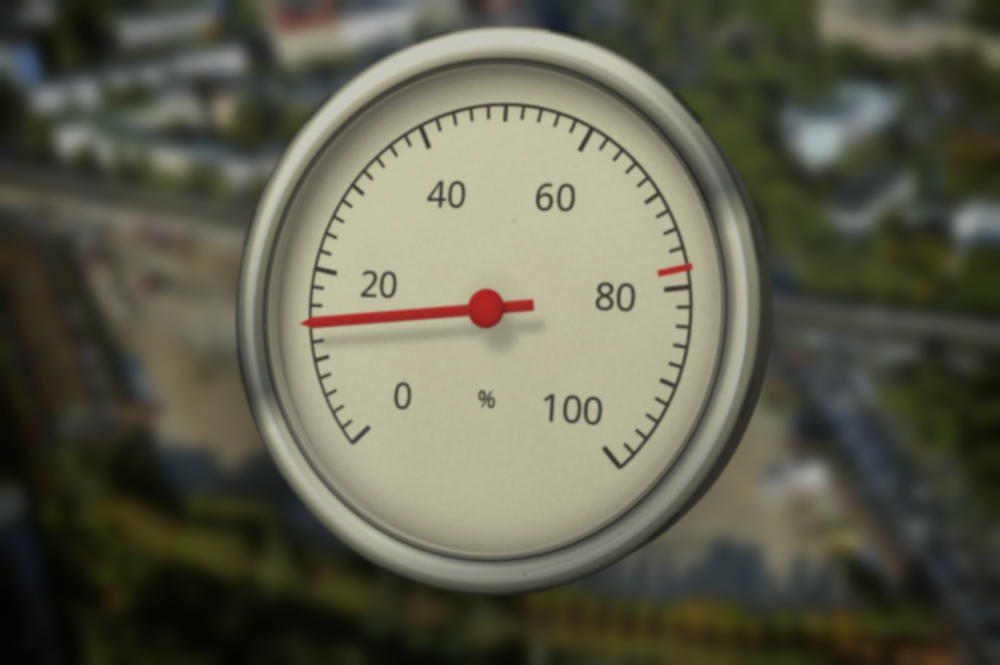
% 14
